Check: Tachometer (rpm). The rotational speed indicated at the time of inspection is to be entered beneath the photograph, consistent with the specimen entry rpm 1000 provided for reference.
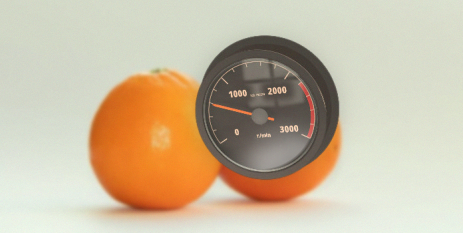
rpm 600
